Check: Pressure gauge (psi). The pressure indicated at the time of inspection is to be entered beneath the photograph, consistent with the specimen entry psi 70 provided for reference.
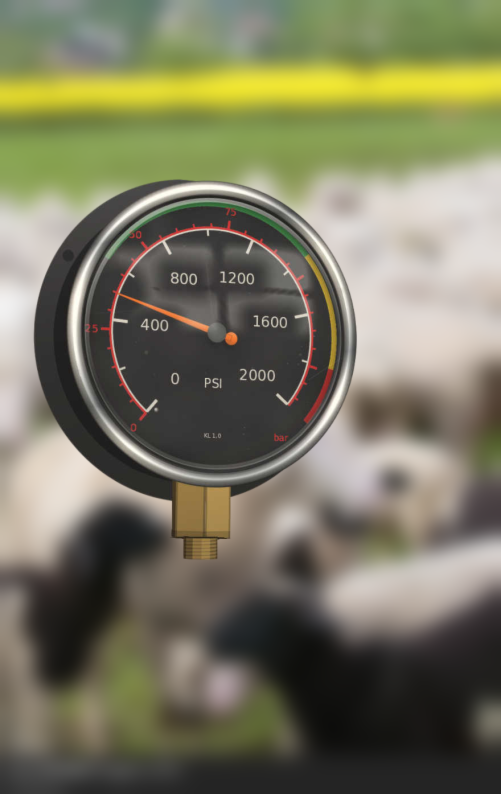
psi 500
